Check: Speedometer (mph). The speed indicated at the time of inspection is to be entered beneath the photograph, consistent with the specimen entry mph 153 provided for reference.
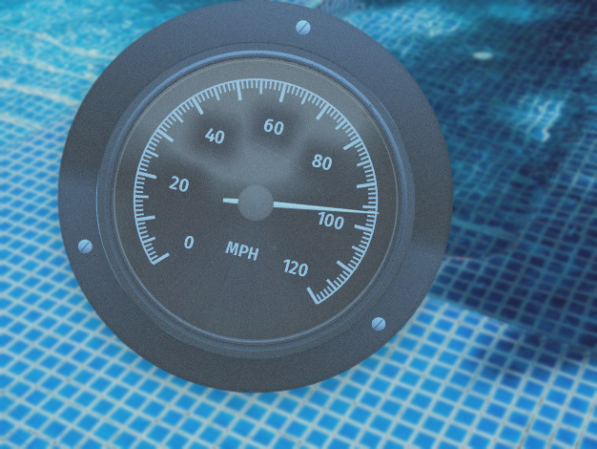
mph 96
